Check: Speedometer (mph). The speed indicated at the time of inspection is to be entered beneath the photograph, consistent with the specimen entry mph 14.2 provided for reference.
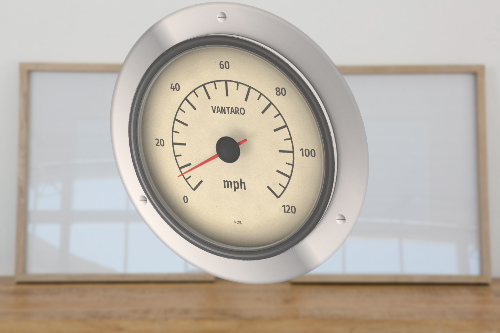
mph 7.5
